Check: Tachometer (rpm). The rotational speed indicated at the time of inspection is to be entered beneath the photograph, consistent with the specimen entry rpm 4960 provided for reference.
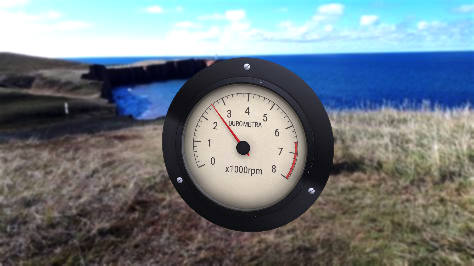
rpm 2600
